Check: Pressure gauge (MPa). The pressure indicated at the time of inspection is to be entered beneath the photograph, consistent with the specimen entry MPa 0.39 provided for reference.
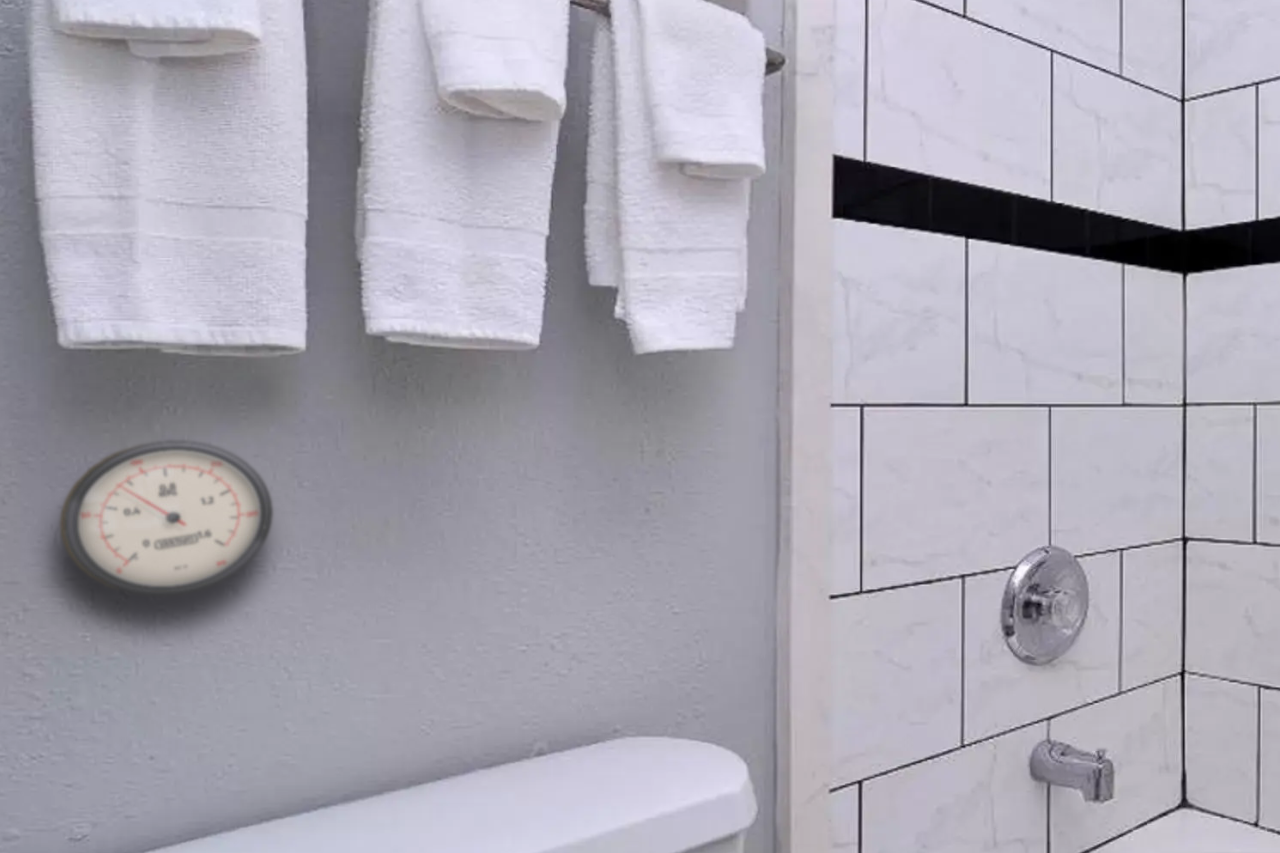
MPa 0.55
